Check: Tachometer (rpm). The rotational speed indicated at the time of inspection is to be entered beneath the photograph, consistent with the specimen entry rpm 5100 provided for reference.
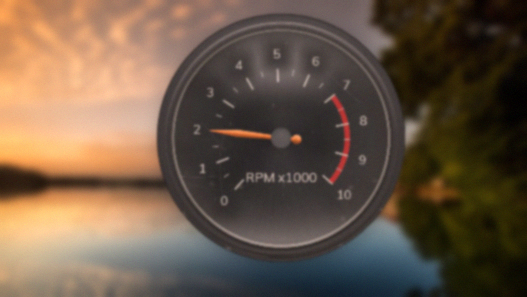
rpm 2000
